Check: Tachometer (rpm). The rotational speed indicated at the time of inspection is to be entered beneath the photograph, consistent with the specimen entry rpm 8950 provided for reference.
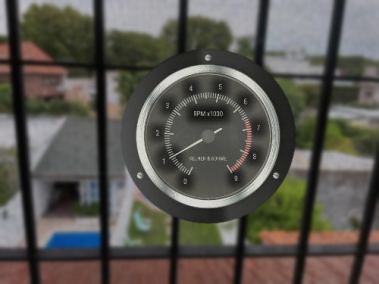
rpm 1000
